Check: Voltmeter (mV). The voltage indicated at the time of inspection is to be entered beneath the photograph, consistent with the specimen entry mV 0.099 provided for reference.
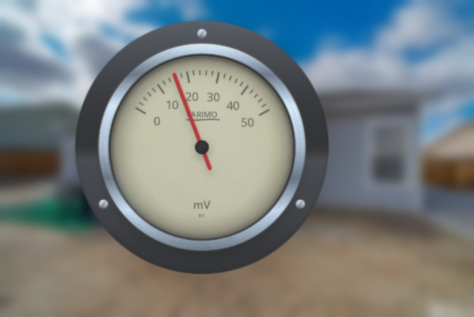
mV 16
